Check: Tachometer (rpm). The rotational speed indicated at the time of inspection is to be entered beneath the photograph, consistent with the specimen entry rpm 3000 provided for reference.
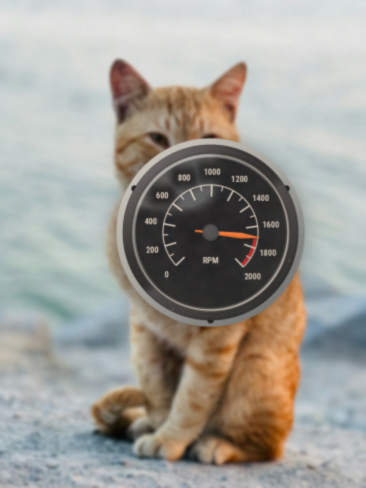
rpm 1700
